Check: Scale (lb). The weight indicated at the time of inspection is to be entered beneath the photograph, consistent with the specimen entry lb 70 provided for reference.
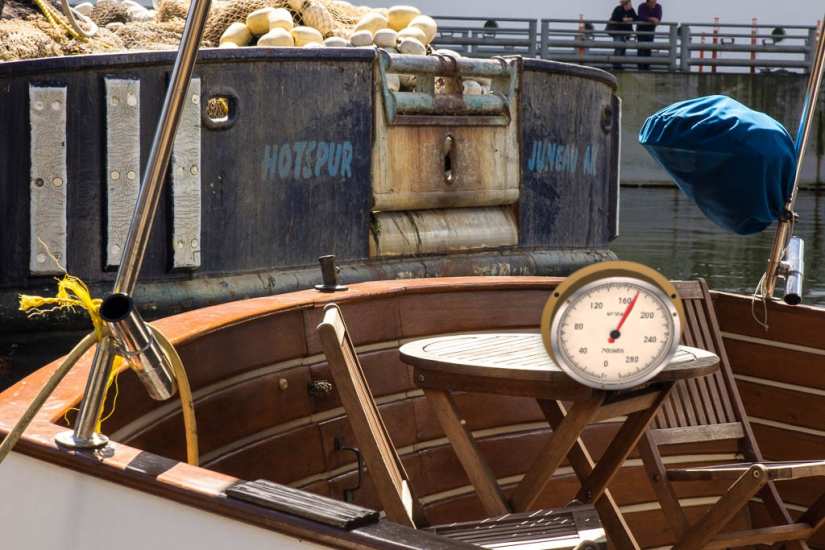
lb 170
